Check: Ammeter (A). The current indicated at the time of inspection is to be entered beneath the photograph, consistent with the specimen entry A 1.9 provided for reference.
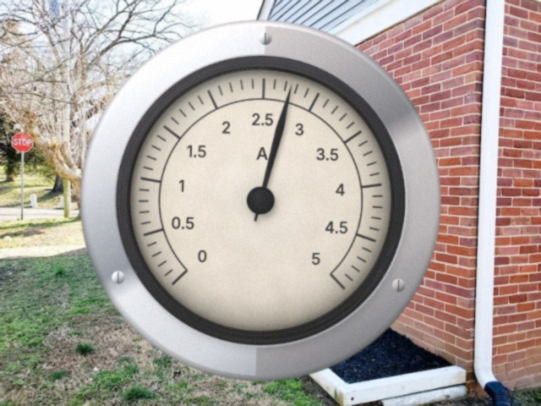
A 2.75
